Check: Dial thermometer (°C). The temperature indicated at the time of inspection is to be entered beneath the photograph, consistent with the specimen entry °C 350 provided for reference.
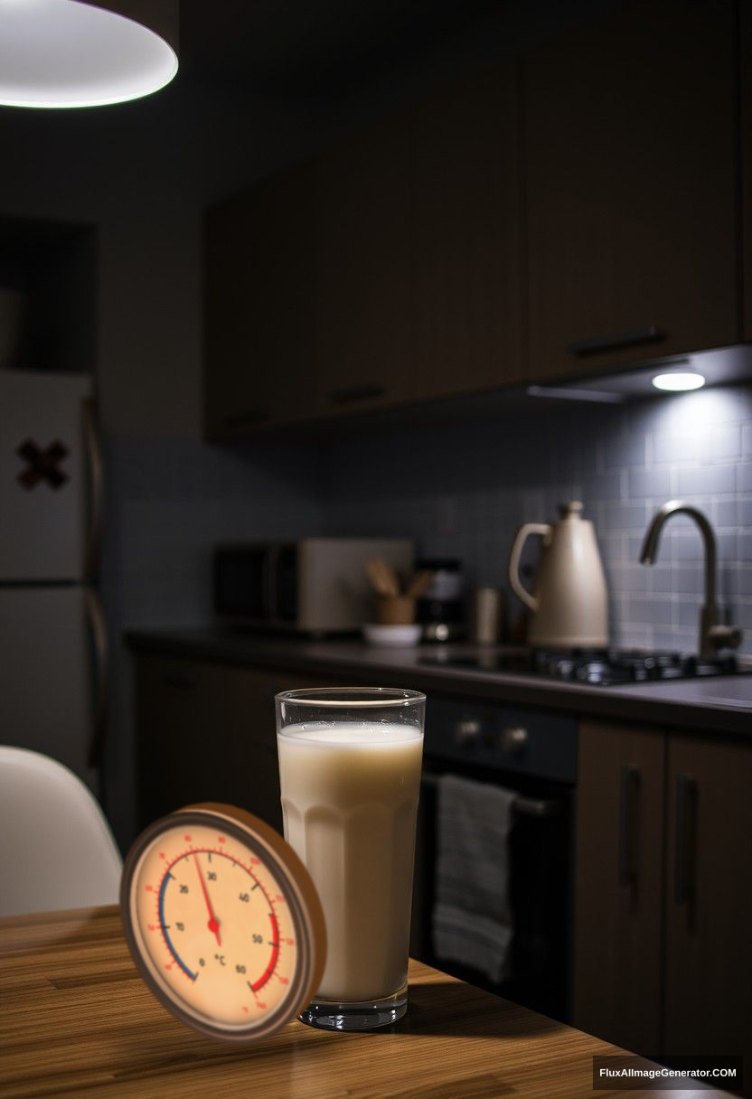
°C 27.5
